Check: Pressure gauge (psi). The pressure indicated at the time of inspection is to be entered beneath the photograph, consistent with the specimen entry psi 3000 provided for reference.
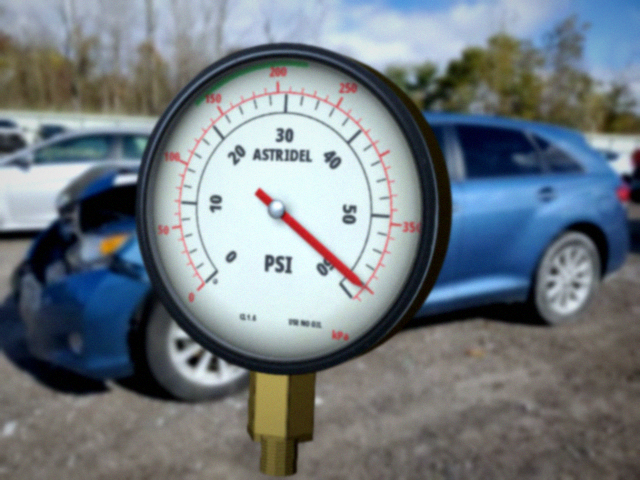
psi 58
